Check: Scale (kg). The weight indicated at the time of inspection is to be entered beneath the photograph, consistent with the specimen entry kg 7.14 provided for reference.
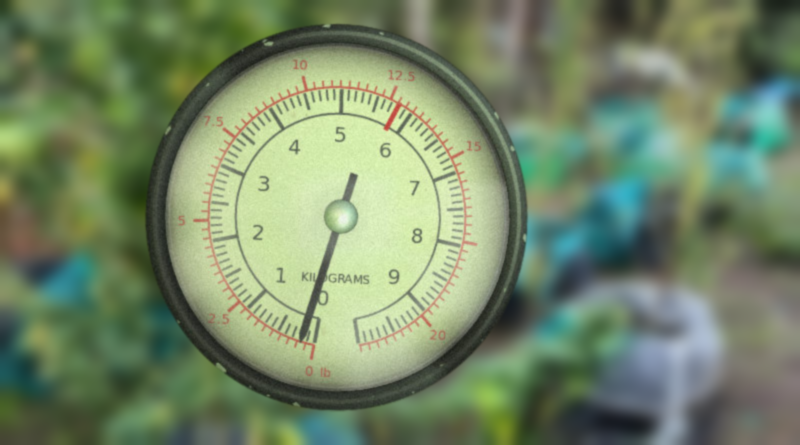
kg 0.2
